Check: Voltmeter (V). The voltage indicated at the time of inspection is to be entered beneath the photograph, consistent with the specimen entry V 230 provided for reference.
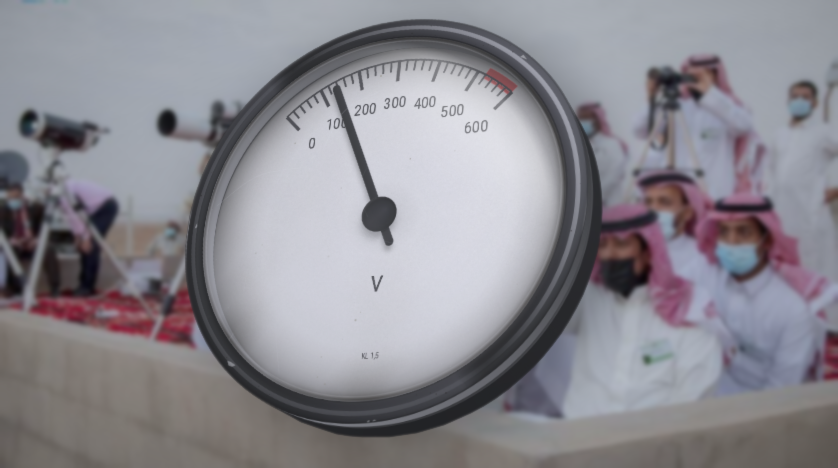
V 140
